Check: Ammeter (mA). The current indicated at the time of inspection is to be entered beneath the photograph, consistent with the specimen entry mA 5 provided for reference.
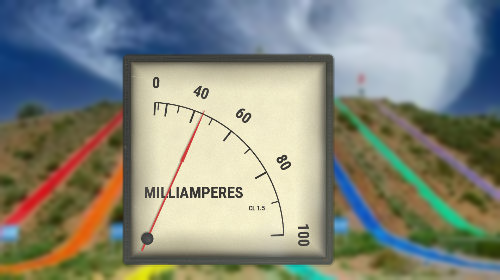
mA 45
